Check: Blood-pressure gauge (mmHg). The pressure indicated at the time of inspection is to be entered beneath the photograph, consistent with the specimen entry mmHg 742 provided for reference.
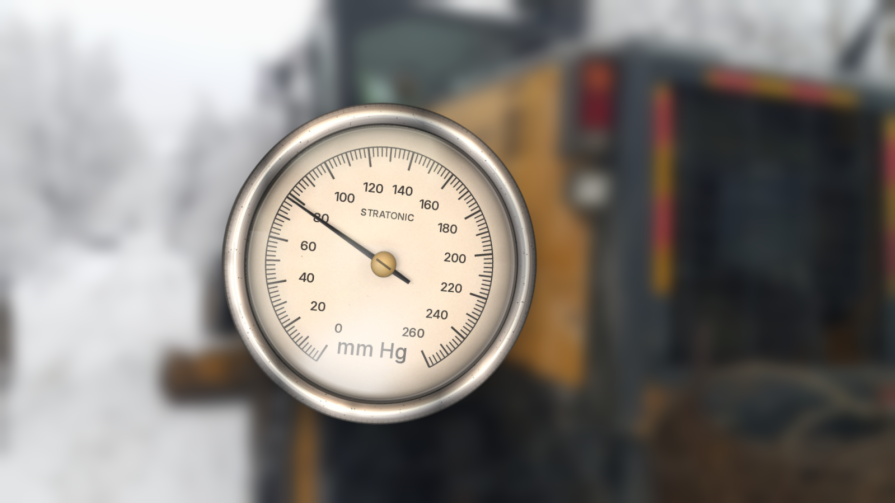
mmHg 78
